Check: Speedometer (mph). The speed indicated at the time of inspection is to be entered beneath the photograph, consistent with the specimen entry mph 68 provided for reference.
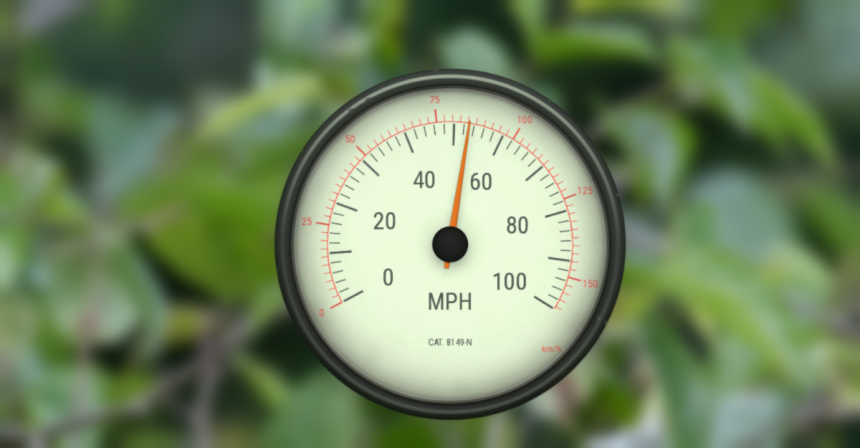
mph 53
